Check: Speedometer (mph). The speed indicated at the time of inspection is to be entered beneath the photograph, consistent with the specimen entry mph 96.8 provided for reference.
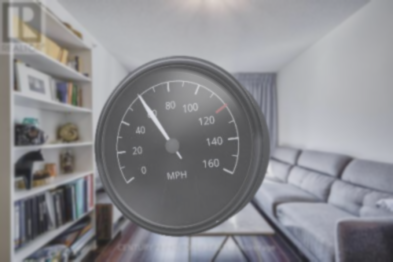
mph 60
